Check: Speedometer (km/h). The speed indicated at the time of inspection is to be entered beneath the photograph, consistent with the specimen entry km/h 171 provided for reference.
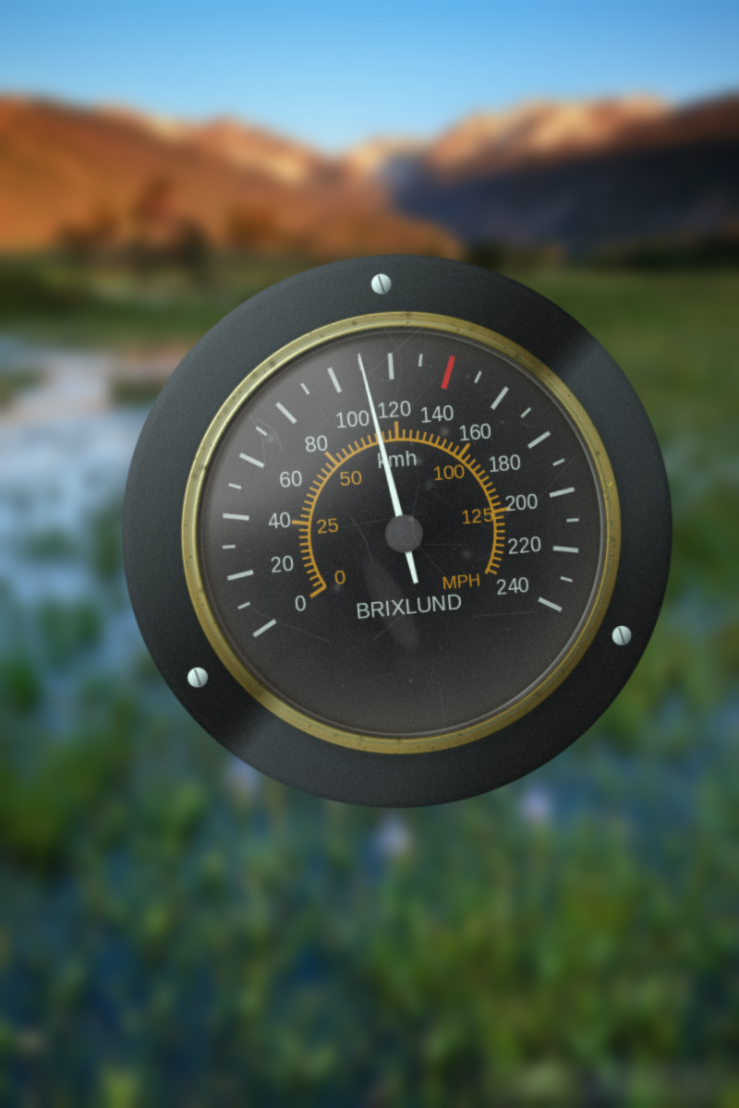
km/h 110
